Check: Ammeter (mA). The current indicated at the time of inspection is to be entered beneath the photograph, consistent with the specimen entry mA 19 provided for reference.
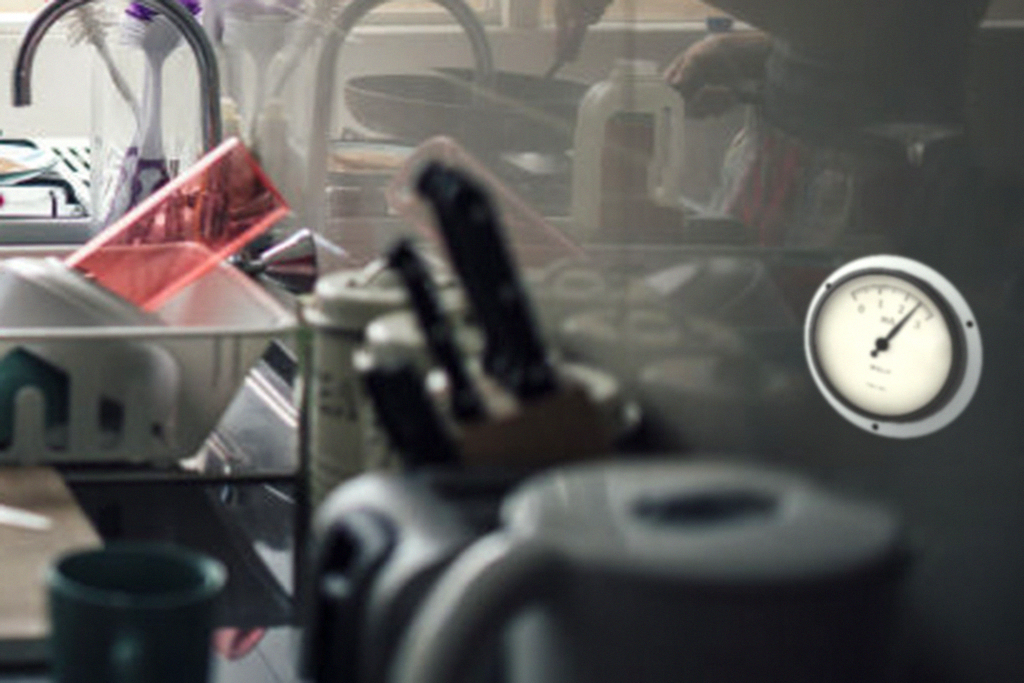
mA 2.5
